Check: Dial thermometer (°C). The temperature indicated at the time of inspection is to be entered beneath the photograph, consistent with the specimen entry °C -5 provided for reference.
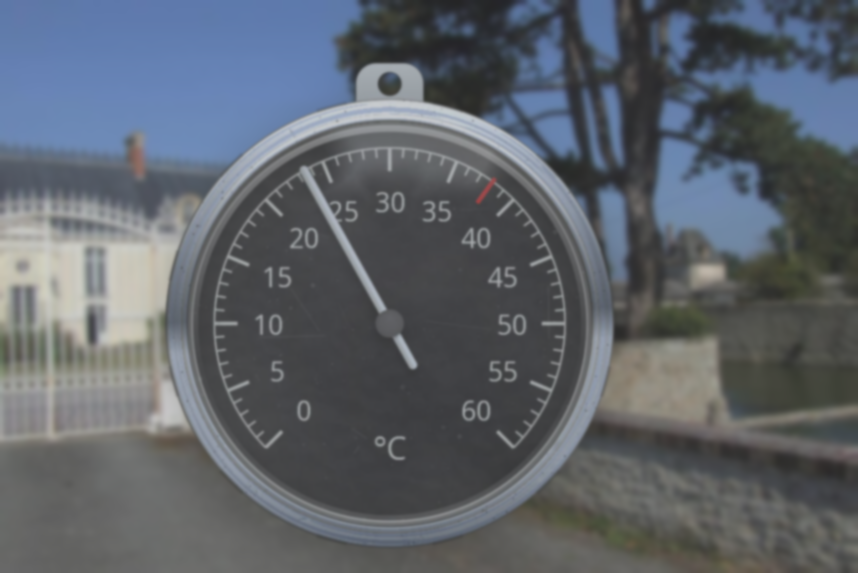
°C 23.5
